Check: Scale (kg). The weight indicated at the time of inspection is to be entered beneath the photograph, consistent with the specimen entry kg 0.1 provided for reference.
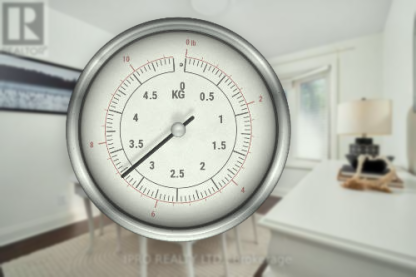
kg 3.2
